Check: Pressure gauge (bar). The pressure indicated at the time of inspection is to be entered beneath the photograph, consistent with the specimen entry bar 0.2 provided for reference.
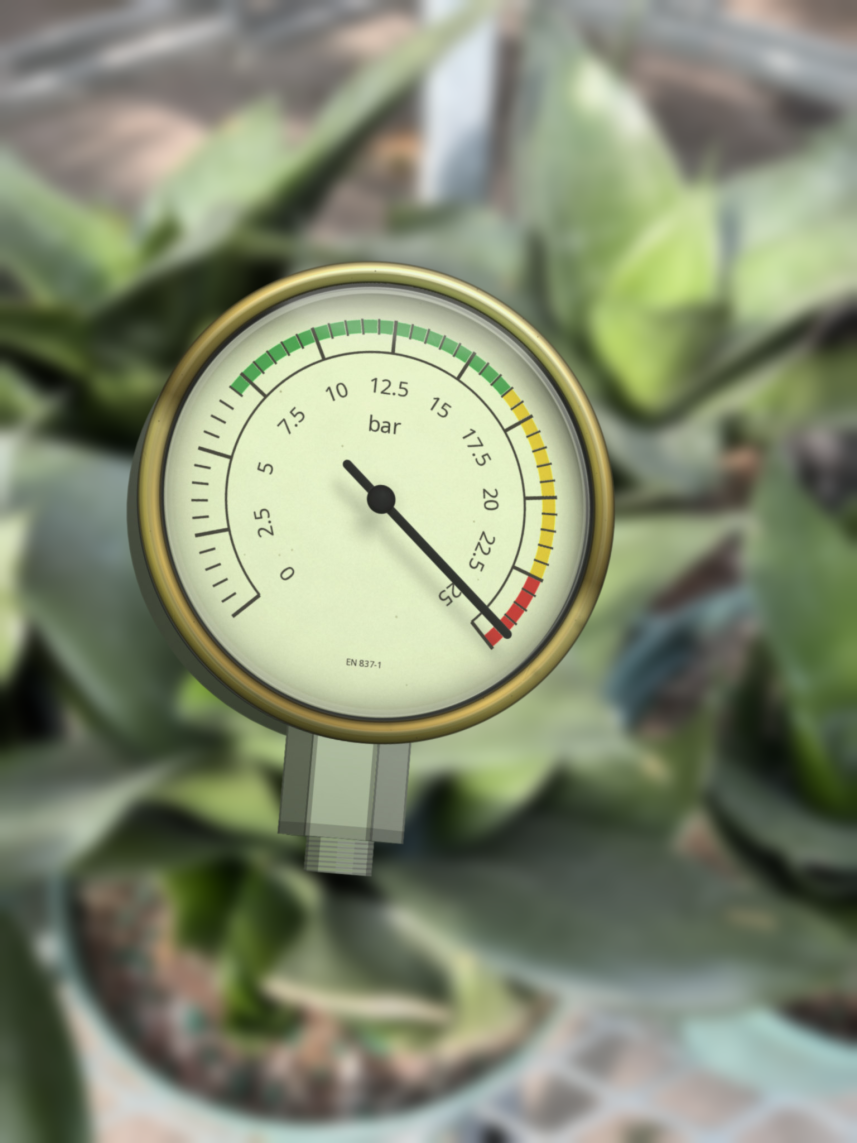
bar 24.5
